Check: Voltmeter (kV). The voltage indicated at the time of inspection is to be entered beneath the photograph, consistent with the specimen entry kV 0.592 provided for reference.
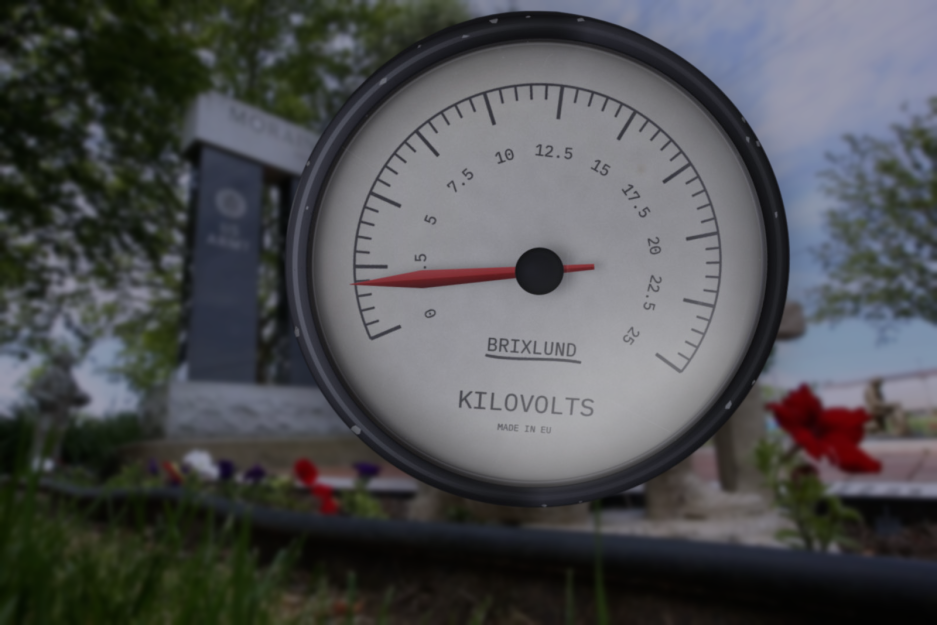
kV 2
